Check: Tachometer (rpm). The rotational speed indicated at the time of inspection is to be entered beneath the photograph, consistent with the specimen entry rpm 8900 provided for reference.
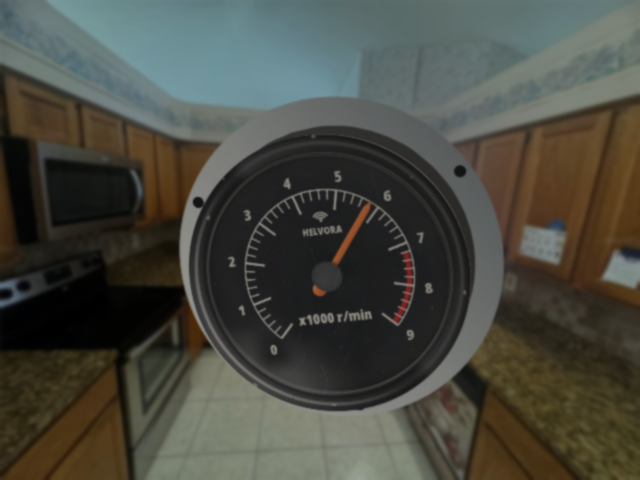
rpm 5800
